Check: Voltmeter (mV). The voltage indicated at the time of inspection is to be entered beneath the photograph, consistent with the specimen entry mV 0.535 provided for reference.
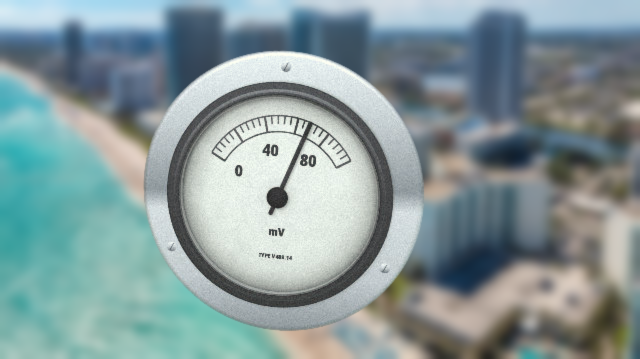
mV 68
